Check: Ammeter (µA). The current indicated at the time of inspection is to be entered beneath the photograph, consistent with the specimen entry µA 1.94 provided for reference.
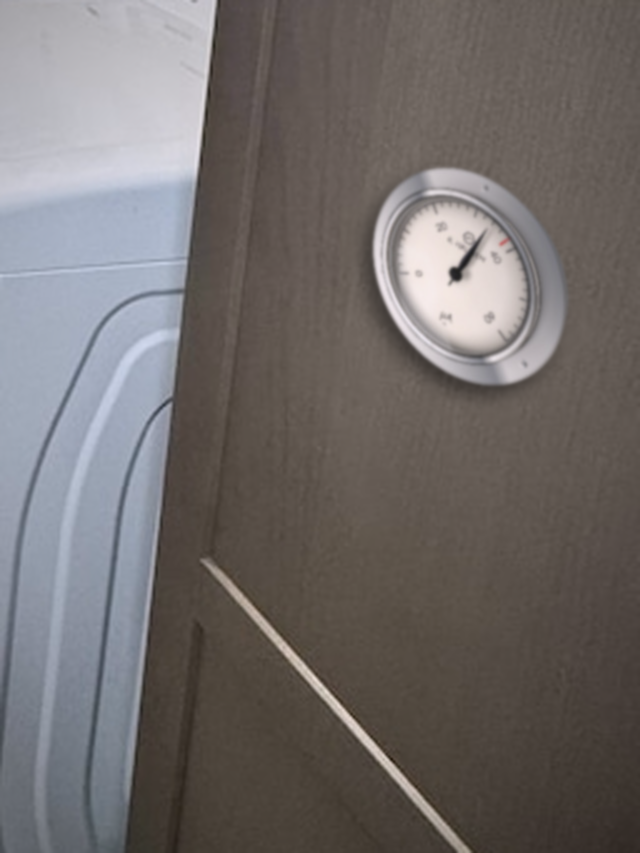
µA 34
